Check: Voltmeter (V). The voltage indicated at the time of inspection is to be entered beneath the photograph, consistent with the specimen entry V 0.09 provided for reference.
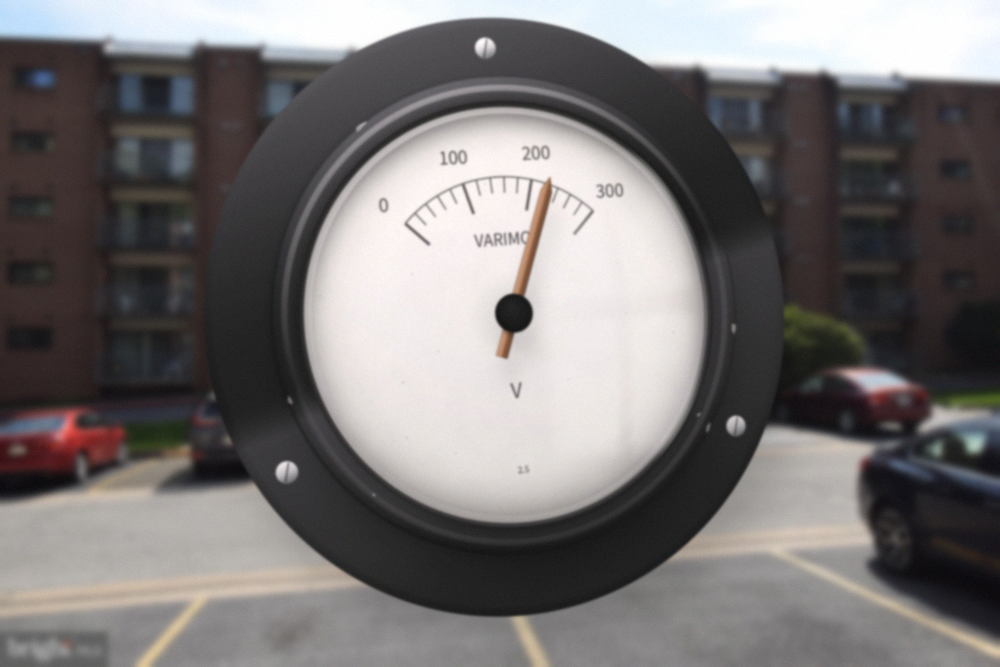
V 220
